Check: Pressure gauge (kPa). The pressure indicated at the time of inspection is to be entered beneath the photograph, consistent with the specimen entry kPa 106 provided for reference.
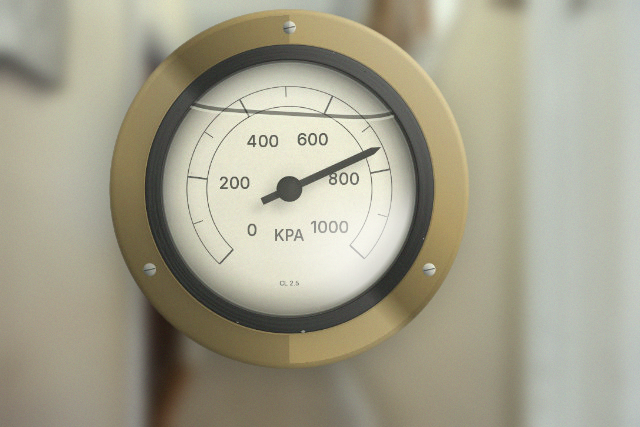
kPa 750
